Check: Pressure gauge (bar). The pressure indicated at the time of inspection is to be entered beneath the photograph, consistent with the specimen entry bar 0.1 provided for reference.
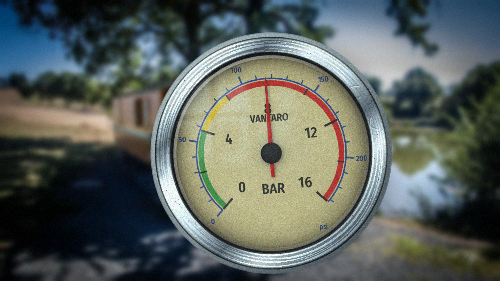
bar 8
